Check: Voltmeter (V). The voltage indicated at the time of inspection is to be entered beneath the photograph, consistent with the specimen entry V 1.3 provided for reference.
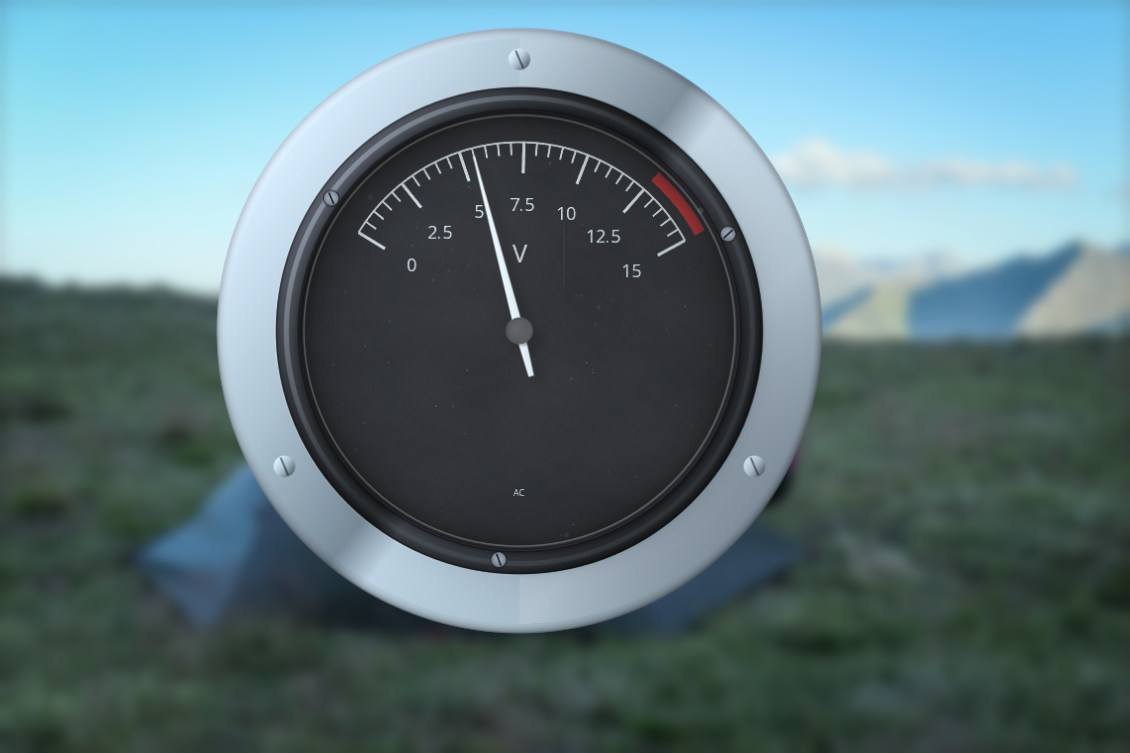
V 5.5
